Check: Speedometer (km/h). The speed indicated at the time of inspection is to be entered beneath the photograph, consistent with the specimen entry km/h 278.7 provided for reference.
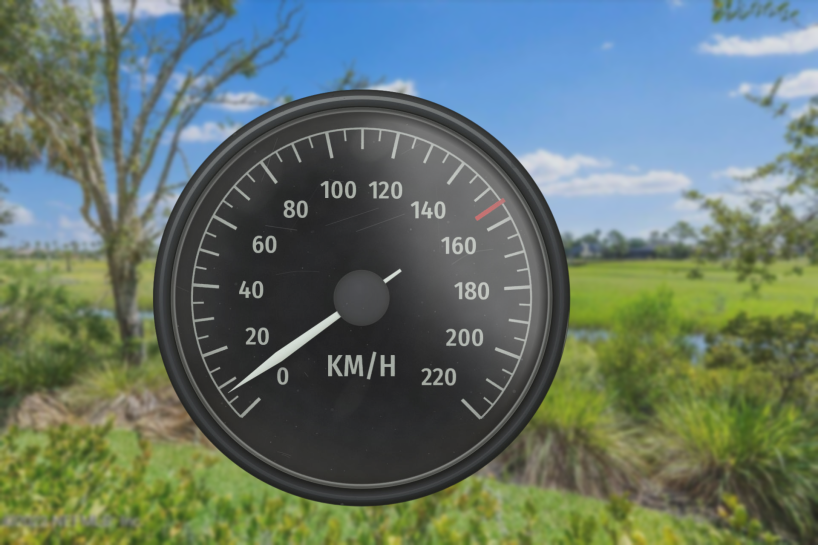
km/h 7.5
